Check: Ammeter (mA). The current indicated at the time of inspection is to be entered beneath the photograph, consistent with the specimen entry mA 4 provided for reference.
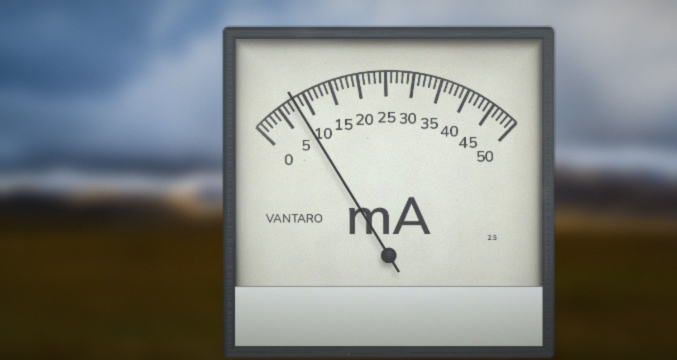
mA 8
